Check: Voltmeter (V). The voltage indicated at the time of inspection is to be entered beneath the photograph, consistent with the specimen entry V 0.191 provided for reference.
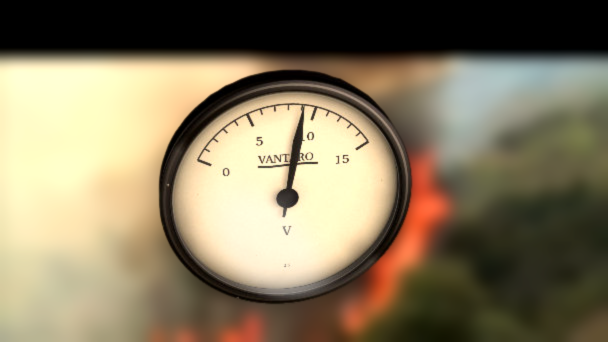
V 9
